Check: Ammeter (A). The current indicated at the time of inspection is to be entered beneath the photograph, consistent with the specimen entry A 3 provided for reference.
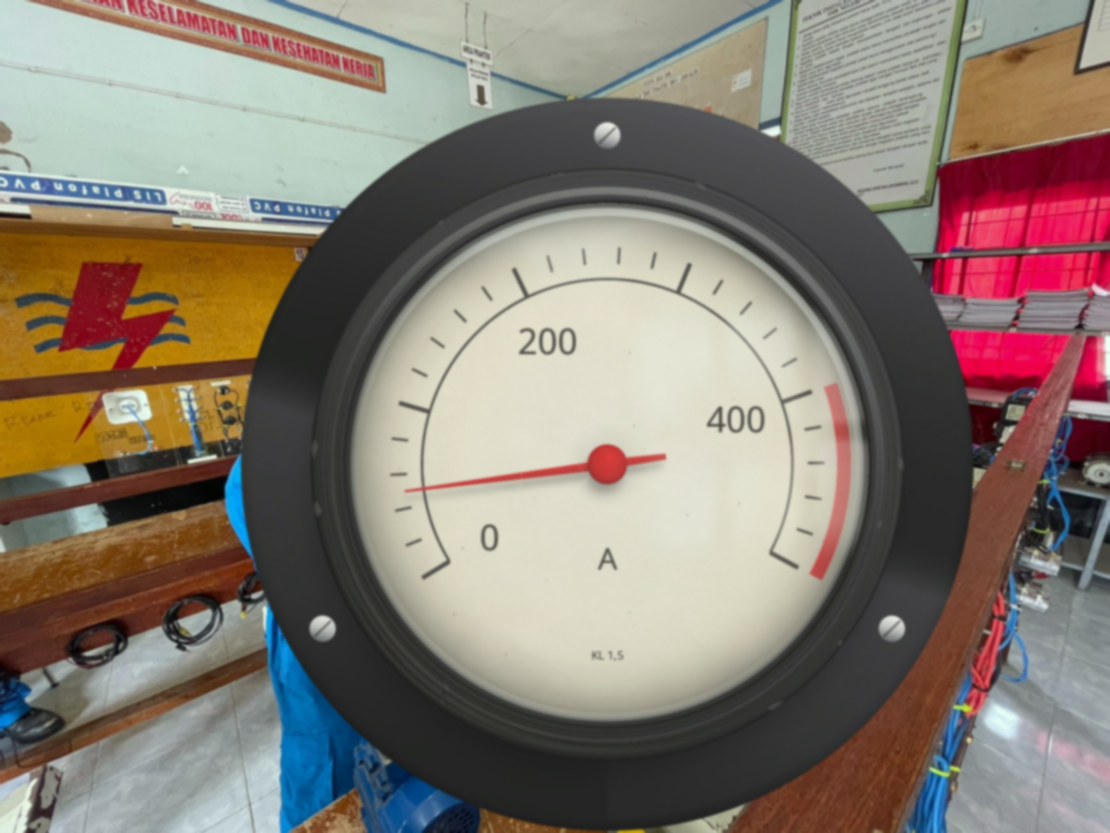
A 50
